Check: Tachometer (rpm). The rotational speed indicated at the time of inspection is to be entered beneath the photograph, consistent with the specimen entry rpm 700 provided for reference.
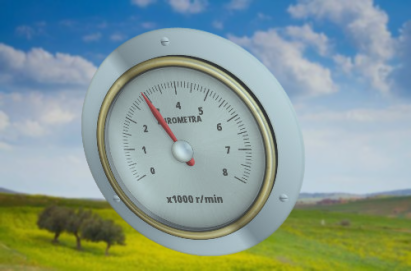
rpm 3000
